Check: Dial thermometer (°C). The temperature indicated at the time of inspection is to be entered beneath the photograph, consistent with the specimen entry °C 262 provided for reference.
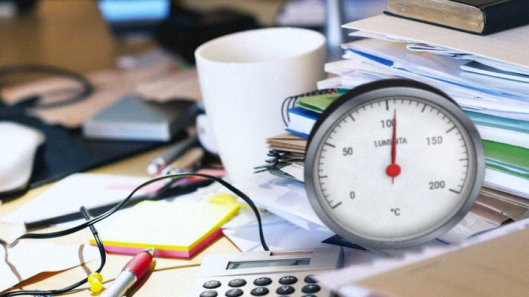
°C 105
